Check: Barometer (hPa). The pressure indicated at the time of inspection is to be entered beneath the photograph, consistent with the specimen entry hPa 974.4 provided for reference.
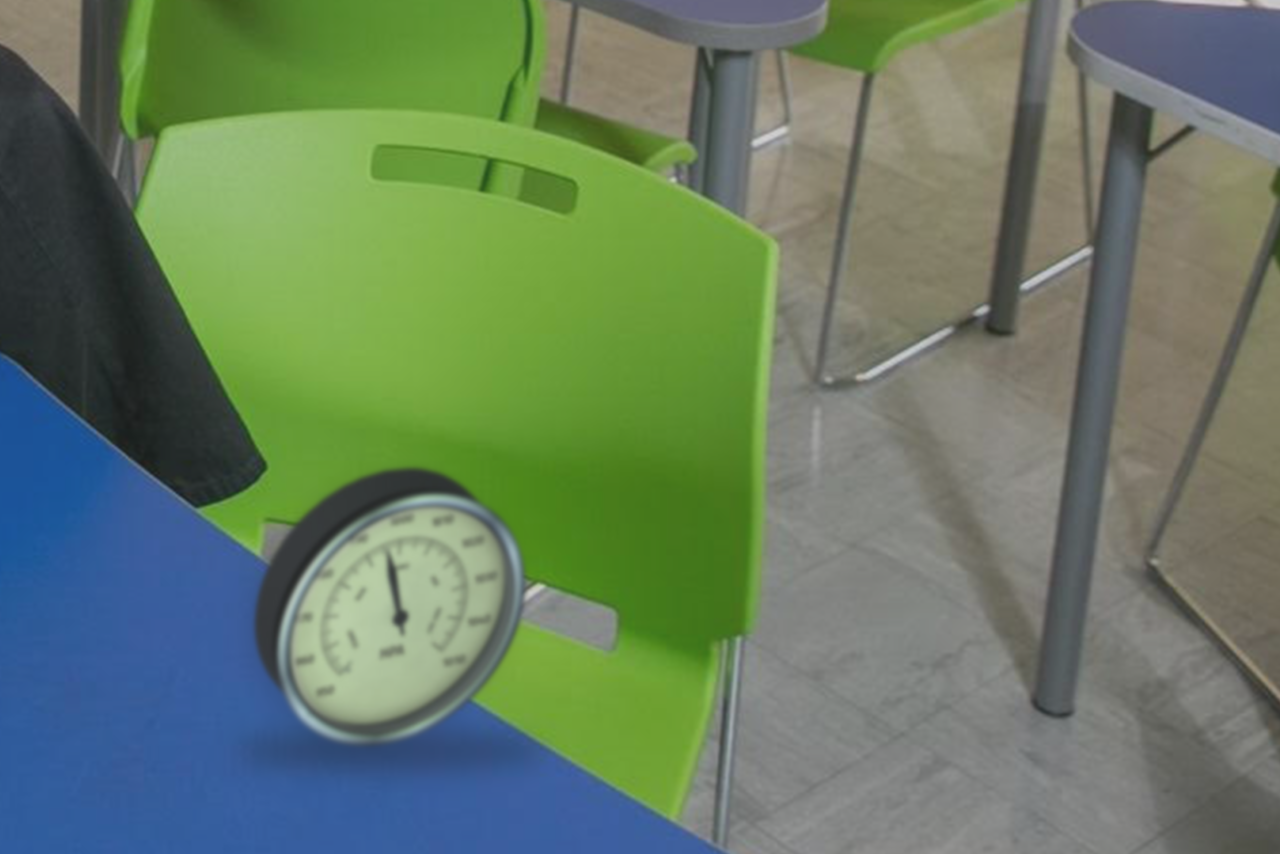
hPa 995
